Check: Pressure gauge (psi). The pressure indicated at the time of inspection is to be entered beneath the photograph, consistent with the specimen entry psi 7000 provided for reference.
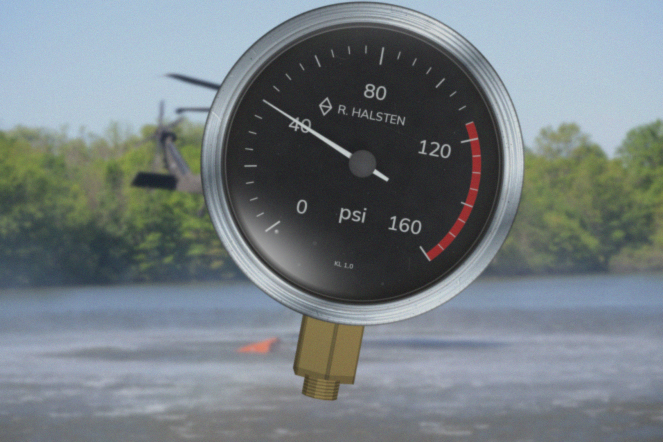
psi 40
